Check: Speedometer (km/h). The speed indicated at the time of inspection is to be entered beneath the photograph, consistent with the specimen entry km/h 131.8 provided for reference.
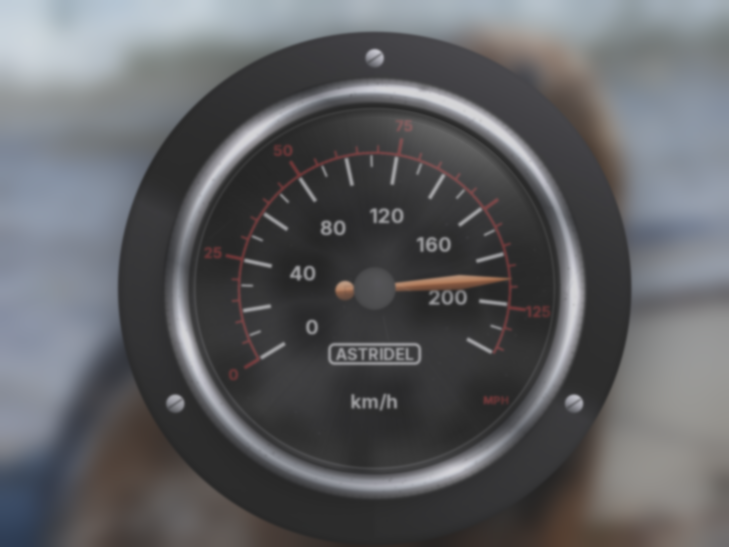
km/h 190
